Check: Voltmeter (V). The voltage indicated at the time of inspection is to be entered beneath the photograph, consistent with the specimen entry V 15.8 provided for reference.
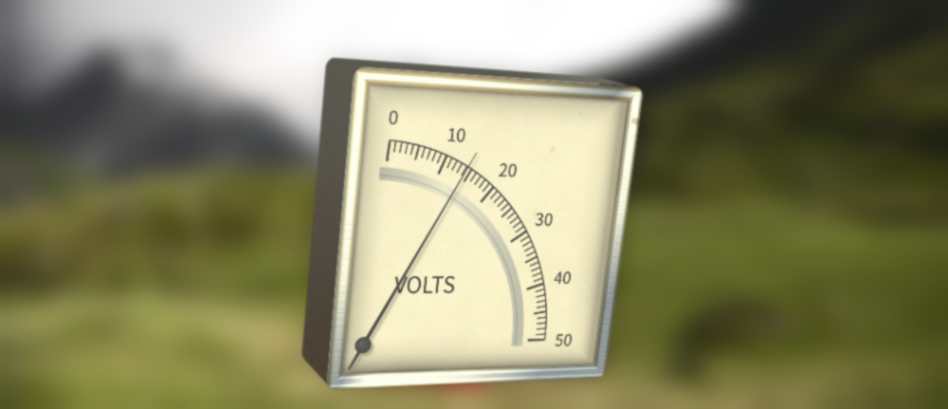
V 14
